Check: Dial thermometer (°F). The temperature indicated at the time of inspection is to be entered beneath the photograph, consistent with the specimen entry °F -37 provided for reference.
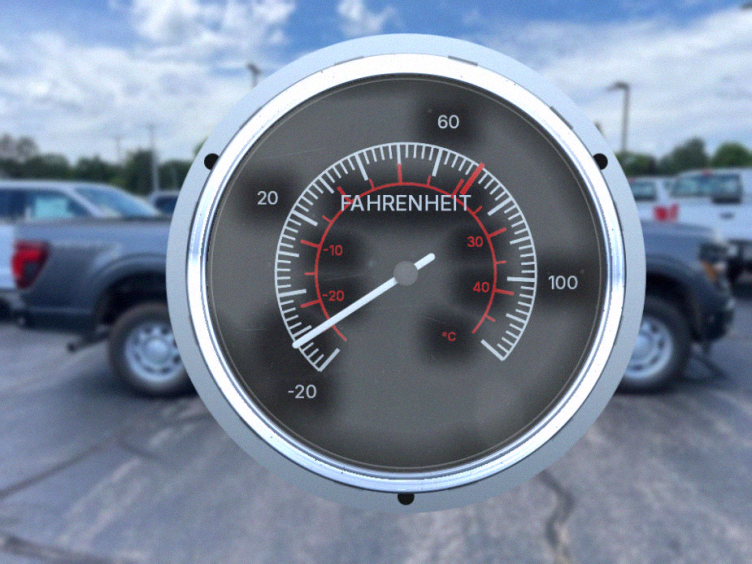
°F -12
